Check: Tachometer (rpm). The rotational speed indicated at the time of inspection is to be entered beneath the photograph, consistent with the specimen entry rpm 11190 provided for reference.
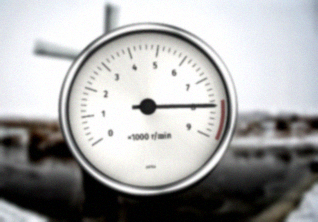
rpm 8000
